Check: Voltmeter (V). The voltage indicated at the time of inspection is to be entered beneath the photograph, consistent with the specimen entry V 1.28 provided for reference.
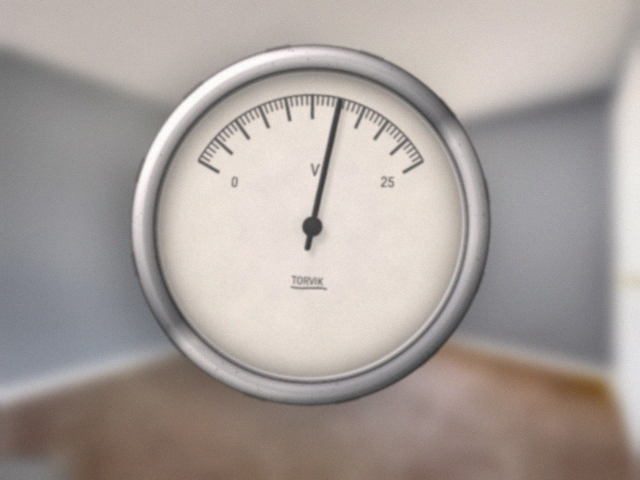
V 15
